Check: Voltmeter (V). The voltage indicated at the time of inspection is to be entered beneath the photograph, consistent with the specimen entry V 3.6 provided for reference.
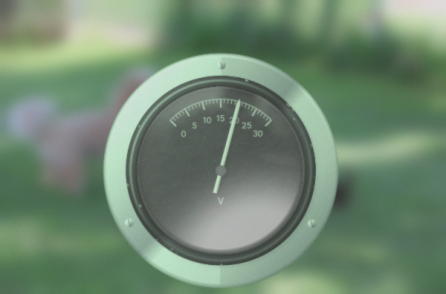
V 20
